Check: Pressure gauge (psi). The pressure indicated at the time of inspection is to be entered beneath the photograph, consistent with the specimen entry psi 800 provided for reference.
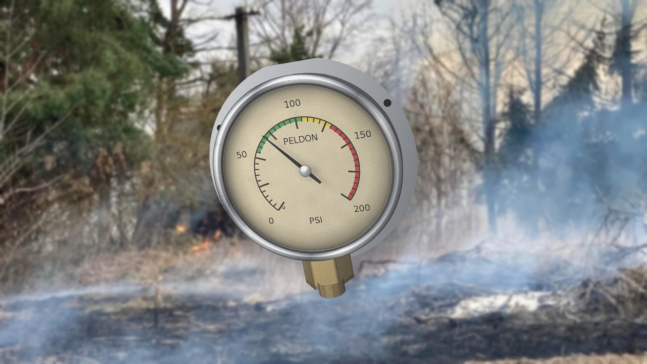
psi 70
